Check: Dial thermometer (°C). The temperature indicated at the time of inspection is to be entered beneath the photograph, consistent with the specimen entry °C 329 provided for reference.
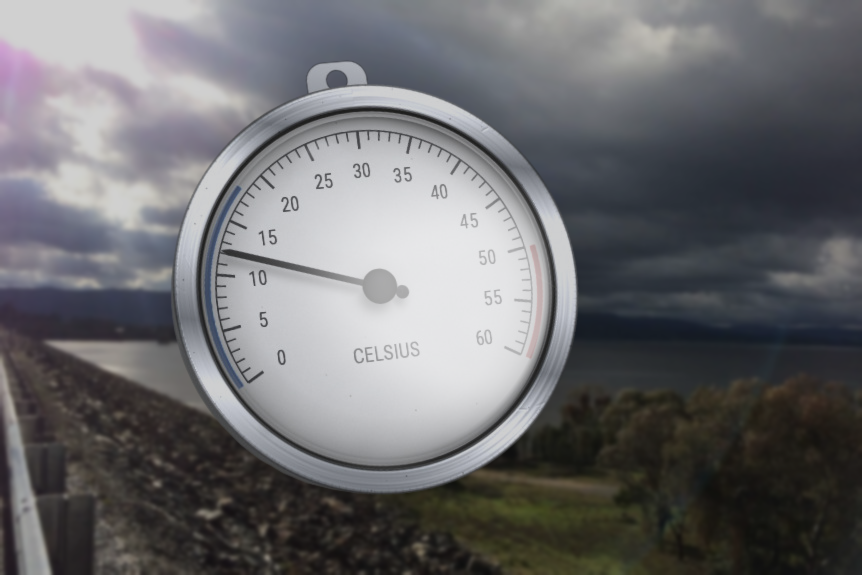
°C 12
